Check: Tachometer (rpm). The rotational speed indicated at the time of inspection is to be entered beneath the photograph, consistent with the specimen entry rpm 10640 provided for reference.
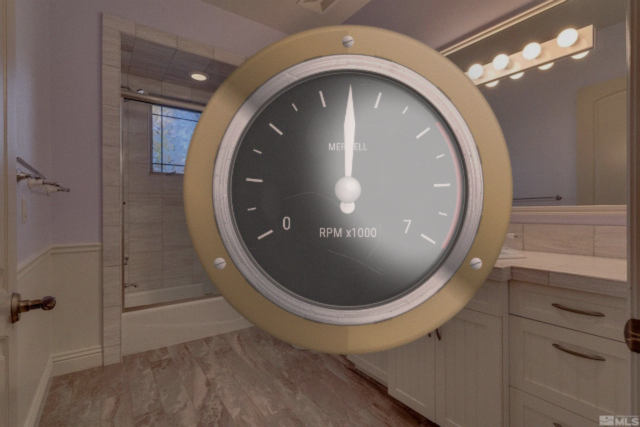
rpm 3500
